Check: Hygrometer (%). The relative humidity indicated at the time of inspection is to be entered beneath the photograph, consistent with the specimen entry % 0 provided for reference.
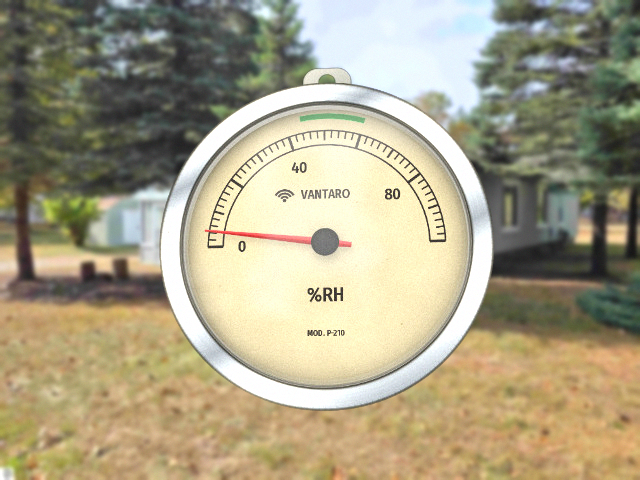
% 4
